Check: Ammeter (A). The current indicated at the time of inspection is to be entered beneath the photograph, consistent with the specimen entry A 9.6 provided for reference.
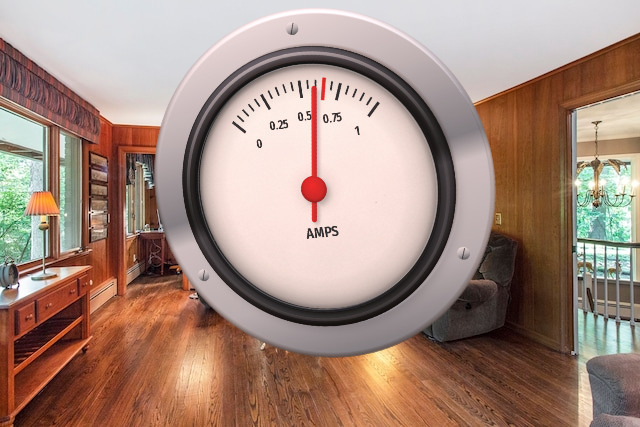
A 0.6
